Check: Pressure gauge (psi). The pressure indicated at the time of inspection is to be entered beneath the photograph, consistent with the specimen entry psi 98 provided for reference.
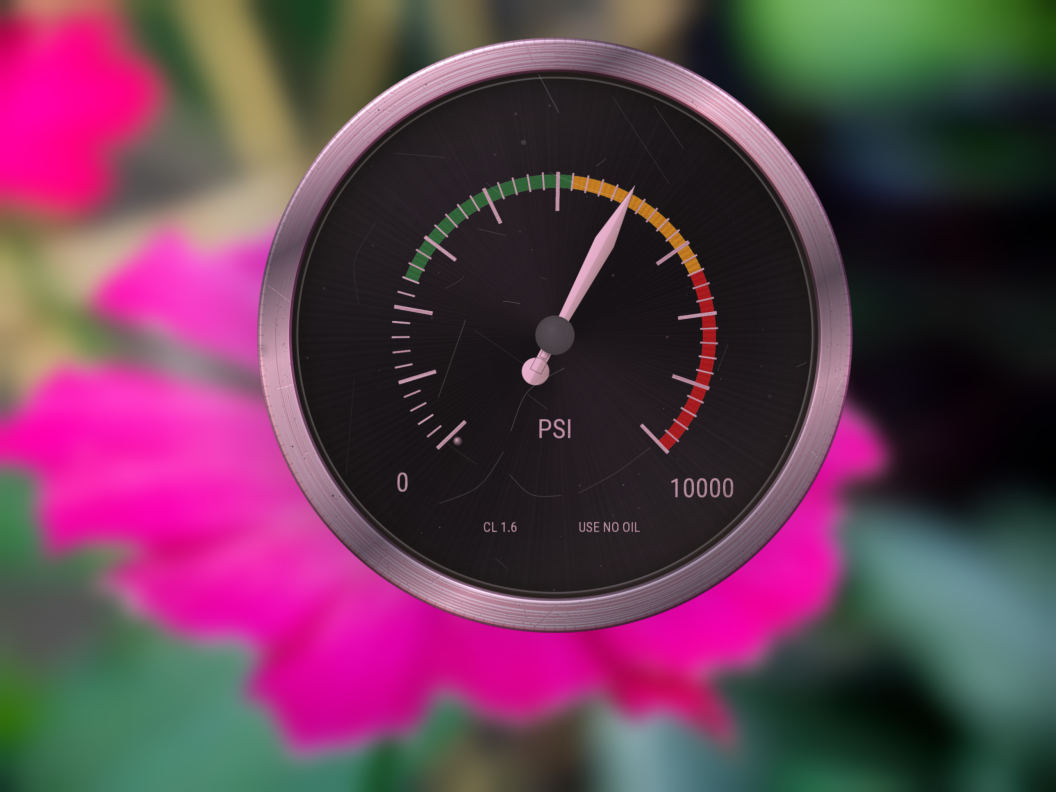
psi 6000
